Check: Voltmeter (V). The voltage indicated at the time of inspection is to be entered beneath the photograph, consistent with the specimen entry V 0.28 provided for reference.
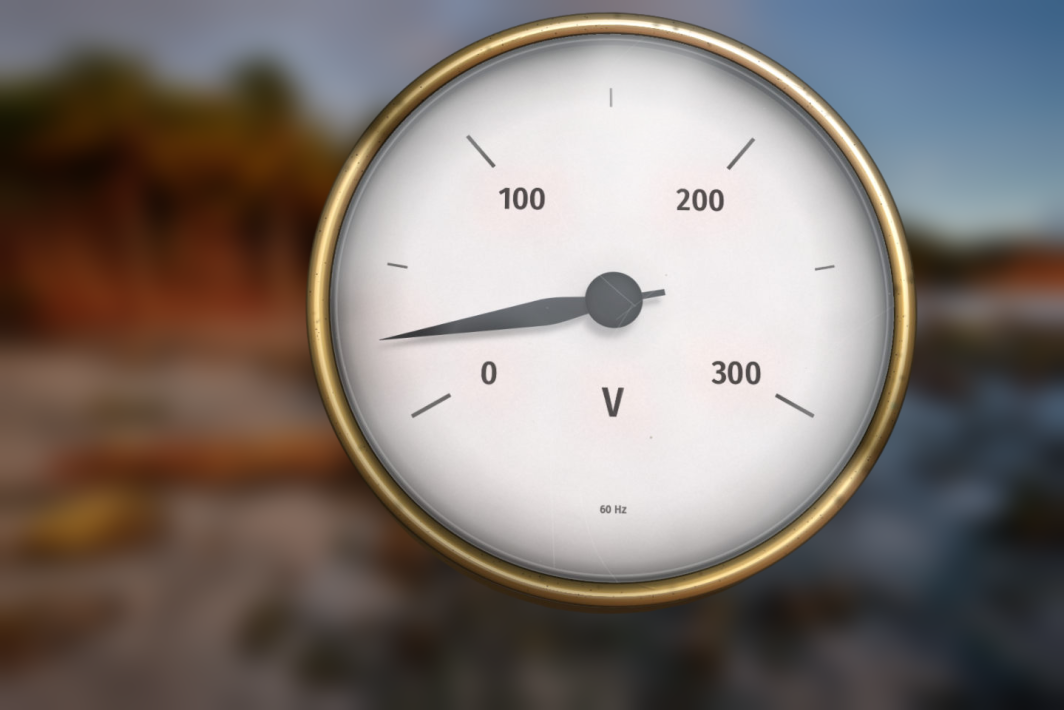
V 25
